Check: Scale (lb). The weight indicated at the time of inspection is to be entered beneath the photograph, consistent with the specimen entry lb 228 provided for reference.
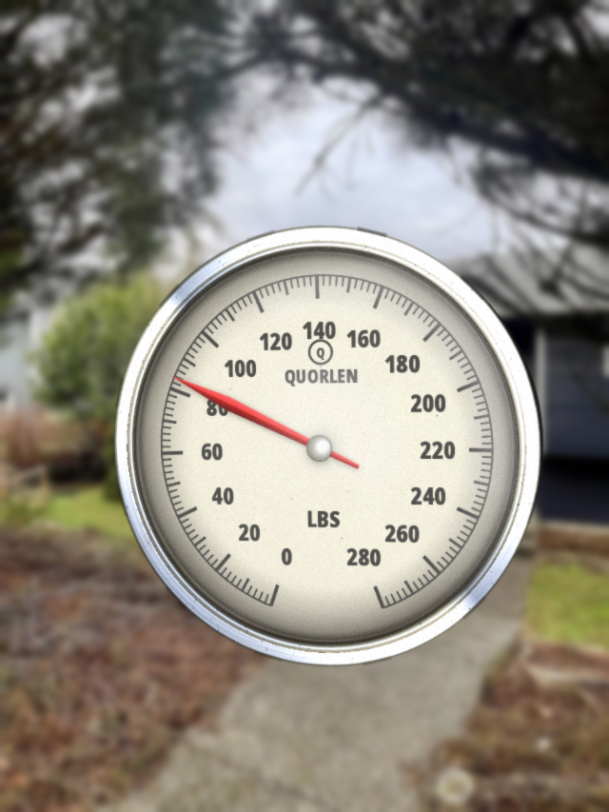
lb 84
